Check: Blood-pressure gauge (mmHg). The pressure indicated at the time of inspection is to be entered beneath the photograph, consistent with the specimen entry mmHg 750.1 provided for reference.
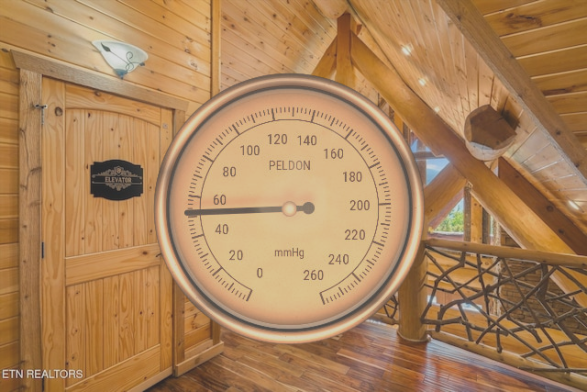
mmHg 52
